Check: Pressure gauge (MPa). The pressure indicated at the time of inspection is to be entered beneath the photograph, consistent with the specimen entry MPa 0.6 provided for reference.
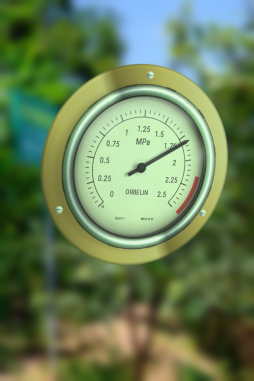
MPa 1.8
